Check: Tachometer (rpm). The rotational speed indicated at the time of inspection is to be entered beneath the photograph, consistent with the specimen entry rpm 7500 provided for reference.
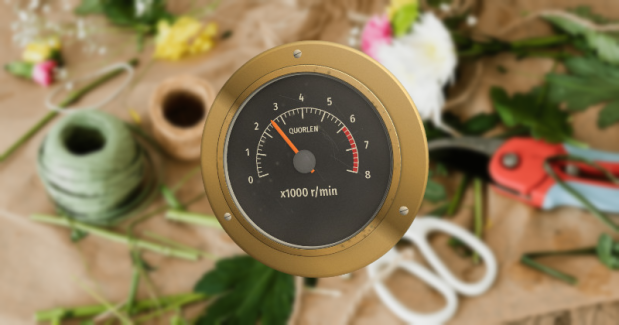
rpm 2600
